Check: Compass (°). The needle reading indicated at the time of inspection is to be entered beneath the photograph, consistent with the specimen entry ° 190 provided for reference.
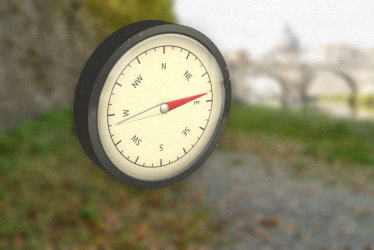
° 80
